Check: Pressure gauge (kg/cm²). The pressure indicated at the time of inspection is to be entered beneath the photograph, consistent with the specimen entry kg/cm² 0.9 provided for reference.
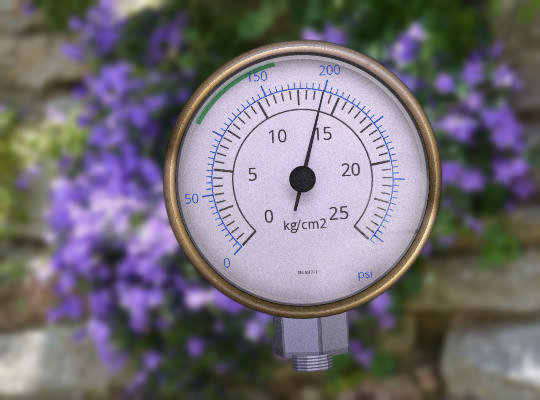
kg/cm² 14
